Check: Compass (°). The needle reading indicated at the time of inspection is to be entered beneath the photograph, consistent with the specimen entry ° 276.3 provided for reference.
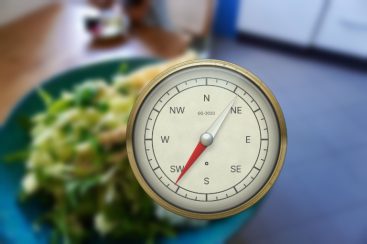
° 215
